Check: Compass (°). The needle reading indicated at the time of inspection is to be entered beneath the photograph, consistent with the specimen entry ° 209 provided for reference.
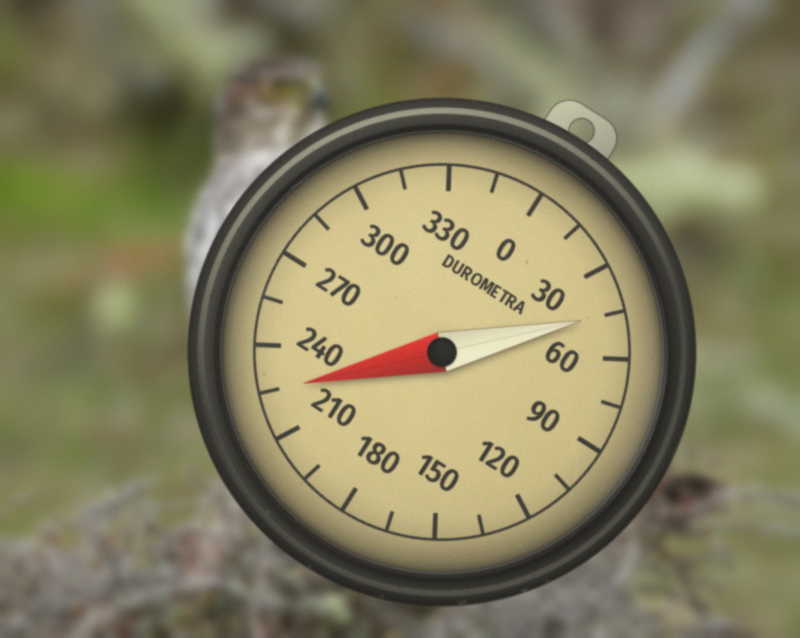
° 225
